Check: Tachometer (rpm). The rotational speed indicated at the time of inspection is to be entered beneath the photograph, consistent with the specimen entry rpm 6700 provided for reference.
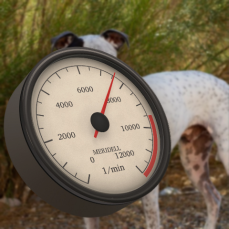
rpm 7500
